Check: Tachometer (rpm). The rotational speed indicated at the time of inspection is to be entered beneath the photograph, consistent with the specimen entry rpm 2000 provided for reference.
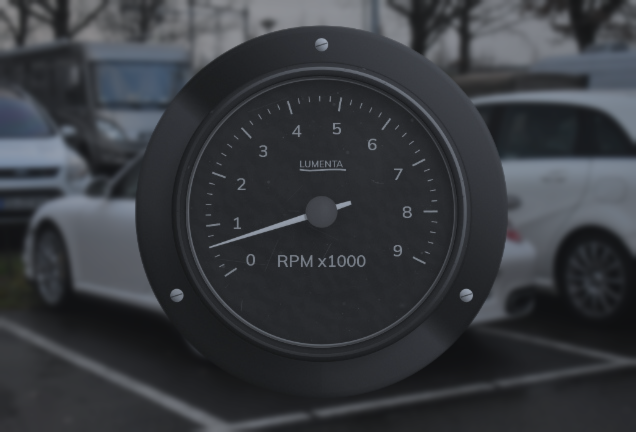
rpm 600
